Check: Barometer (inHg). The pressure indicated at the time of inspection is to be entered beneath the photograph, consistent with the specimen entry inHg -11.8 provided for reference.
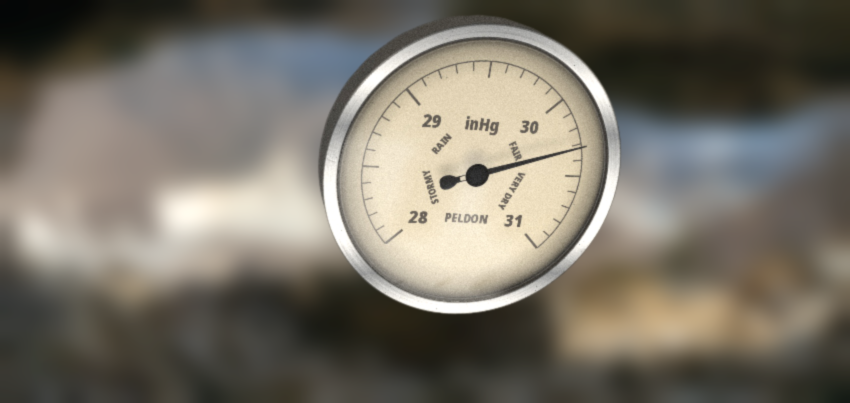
inHg 30.3
